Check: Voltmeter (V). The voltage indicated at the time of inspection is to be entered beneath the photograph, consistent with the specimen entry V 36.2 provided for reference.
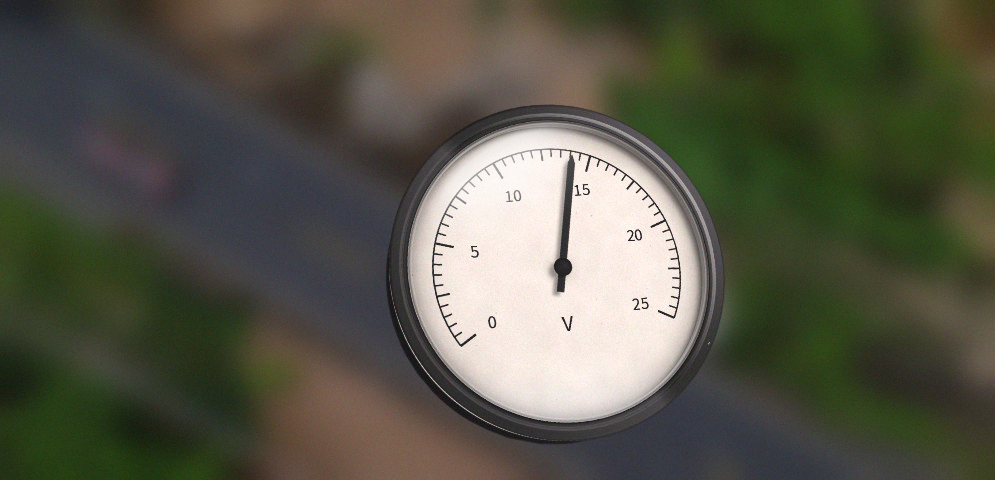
V 14
